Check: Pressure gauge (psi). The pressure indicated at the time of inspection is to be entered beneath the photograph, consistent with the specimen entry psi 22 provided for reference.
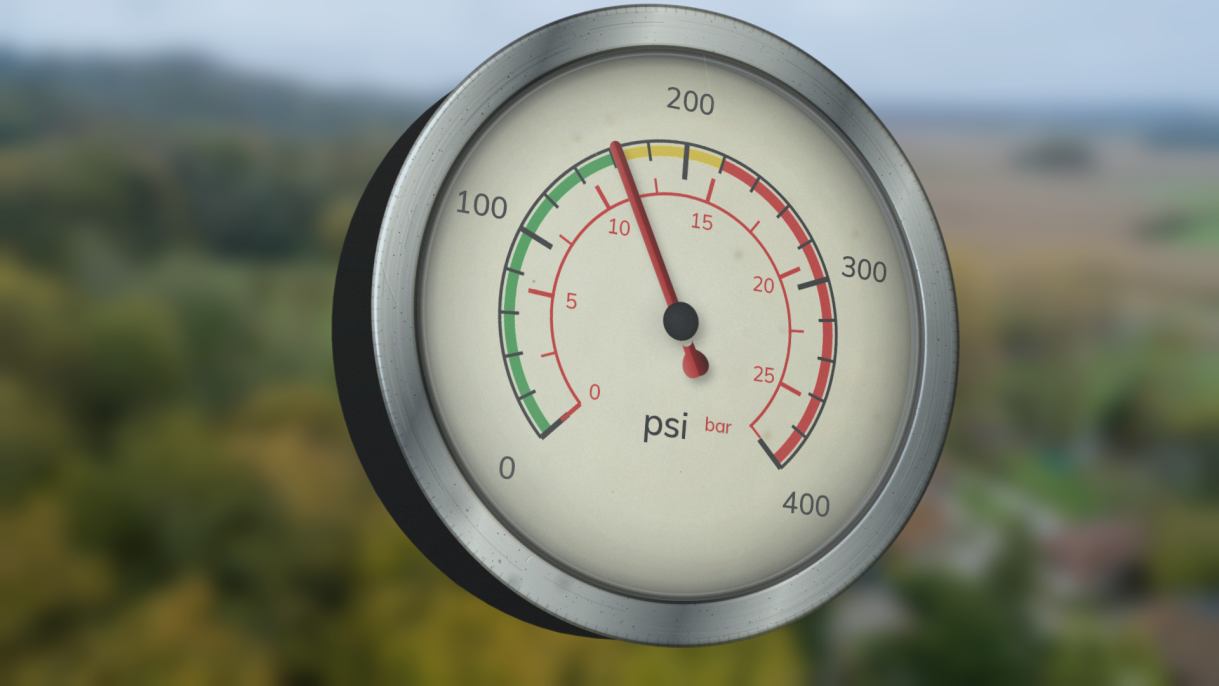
psi 160
